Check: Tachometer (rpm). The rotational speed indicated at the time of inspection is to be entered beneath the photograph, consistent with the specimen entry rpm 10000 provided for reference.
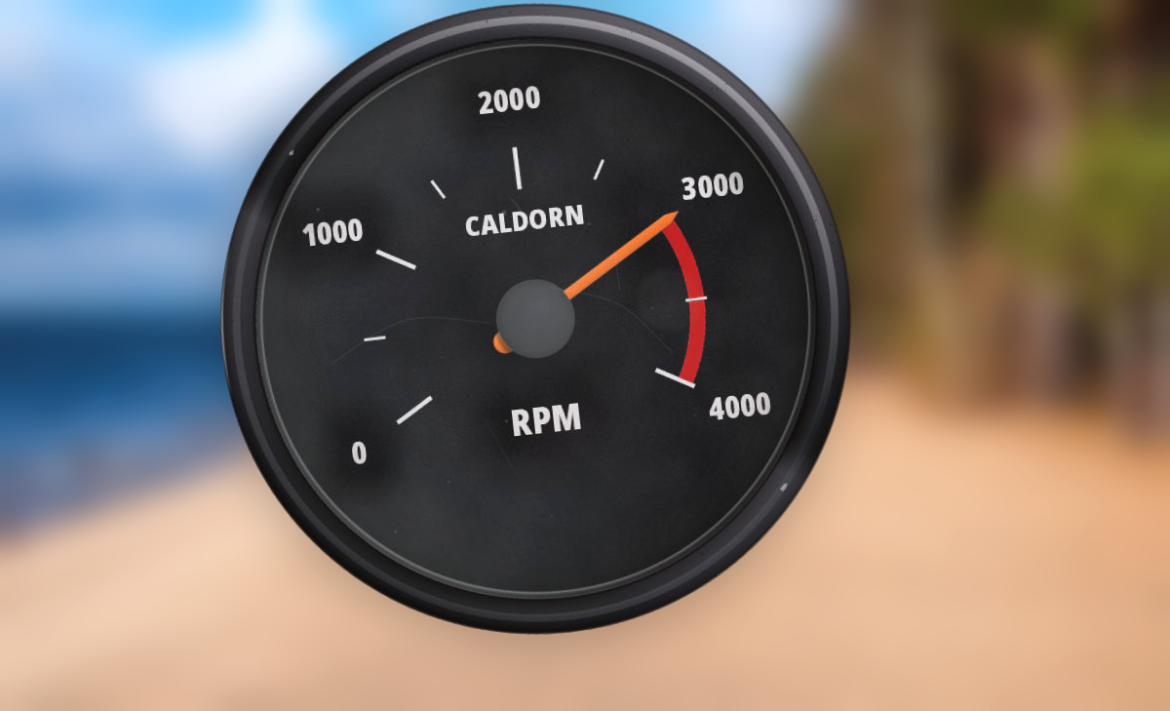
rpm 3000
